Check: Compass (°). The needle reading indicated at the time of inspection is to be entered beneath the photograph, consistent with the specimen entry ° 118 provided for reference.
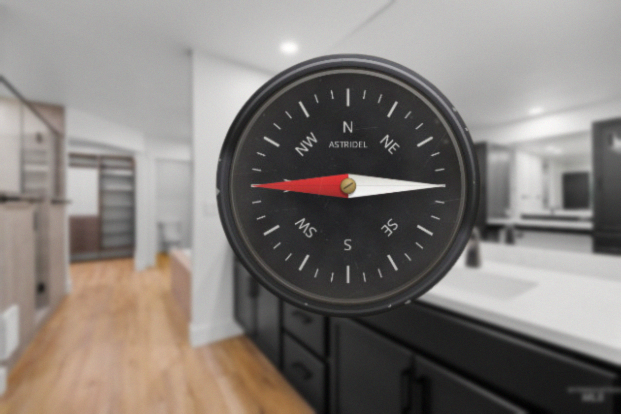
° 270
